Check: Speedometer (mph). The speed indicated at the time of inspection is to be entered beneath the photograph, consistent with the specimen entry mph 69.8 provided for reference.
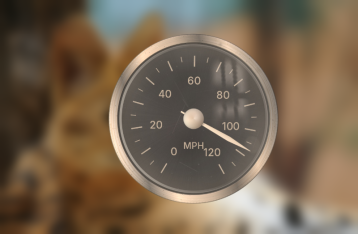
mph 107.5
